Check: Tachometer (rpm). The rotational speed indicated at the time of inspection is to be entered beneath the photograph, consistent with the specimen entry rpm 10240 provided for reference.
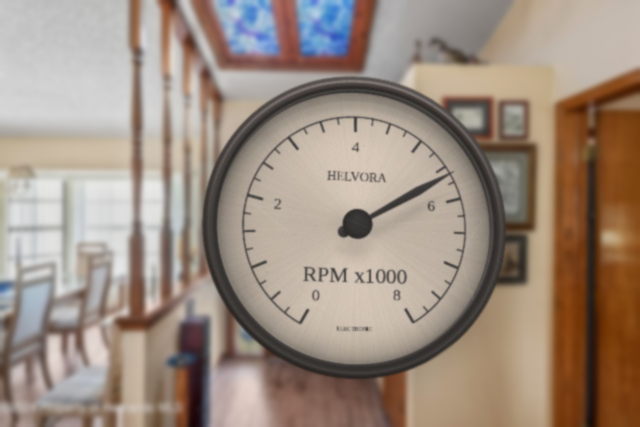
rpm 5625
